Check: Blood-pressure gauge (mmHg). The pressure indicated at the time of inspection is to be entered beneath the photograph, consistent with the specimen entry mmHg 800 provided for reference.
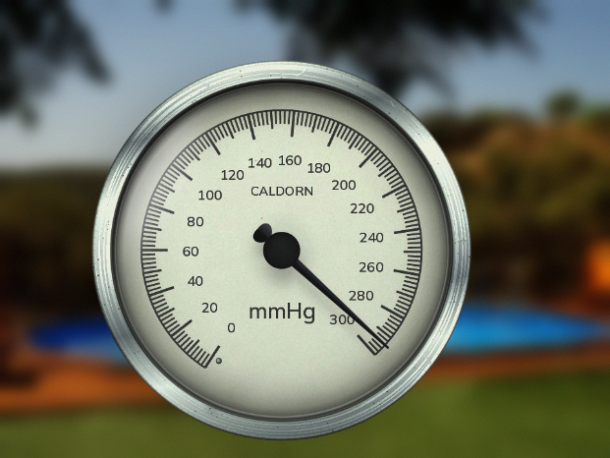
mmHg 294
